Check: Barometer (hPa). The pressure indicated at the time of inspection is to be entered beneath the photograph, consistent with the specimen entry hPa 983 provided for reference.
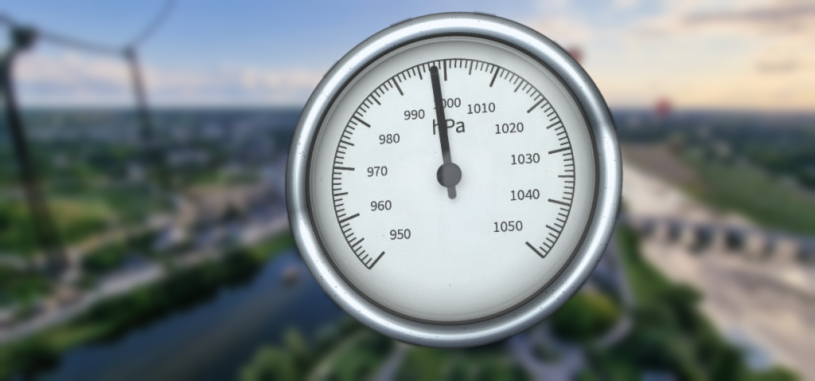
hPa 998
